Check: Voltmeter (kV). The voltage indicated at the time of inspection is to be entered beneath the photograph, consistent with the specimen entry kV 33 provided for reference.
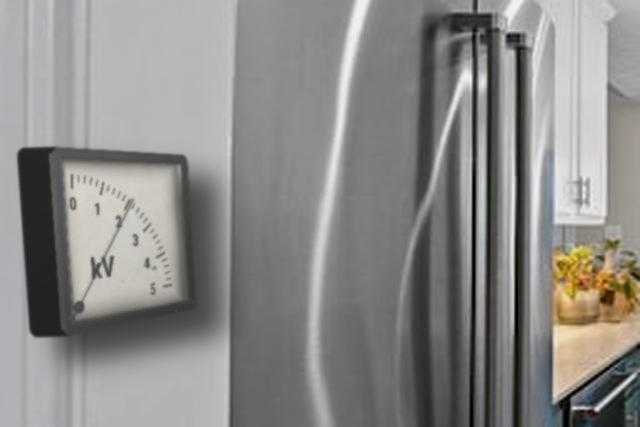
kV 2
